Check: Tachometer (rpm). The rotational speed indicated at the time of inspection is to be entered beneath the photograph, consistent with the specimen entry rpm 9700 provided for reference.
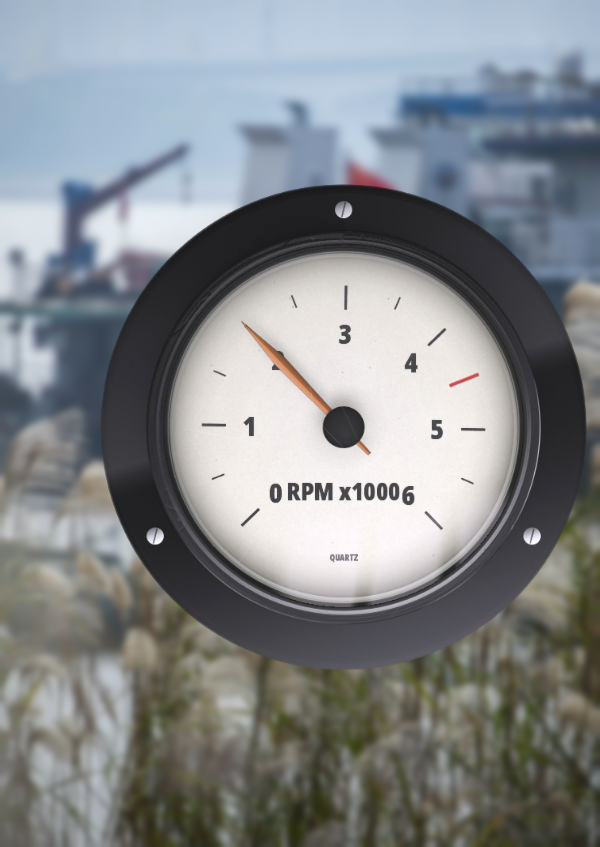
rpm 2000
